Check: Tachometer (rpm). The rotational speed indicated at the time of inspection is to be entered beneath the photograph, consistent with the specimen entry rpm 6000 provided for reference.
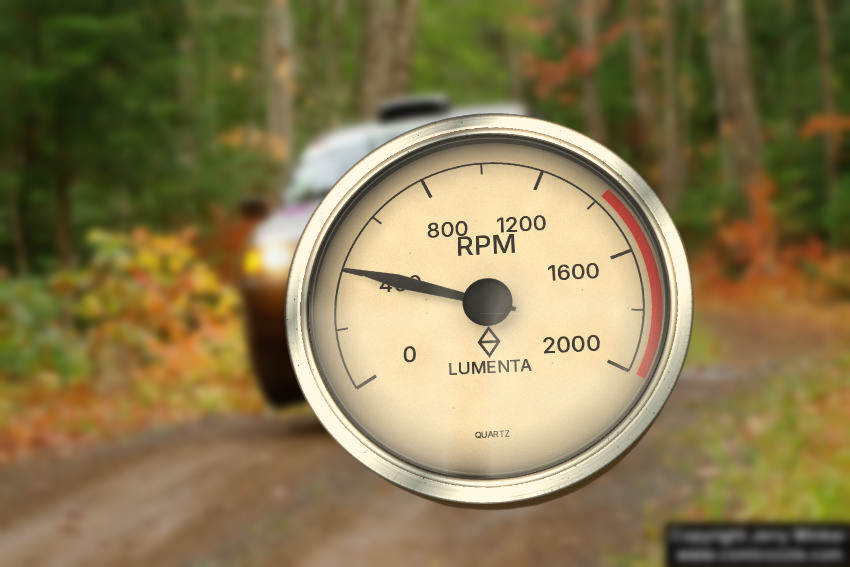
rpm 400
